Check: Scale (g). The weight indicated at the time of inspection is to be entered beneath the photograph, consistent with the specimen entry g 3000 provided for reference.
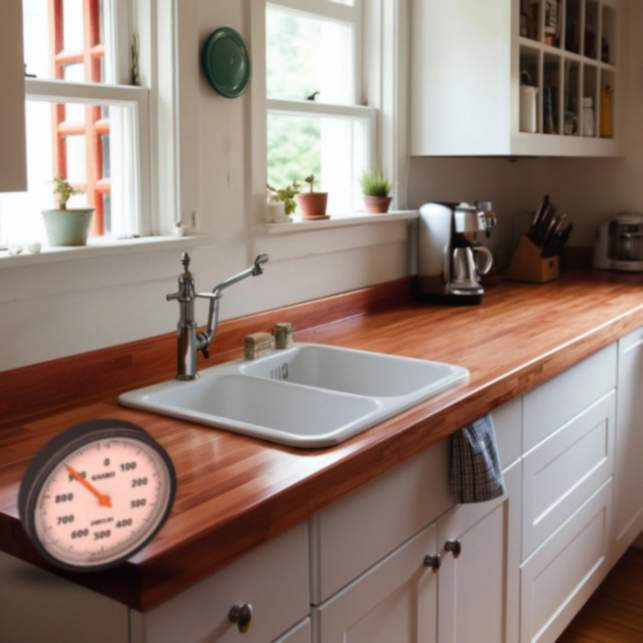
g 900
